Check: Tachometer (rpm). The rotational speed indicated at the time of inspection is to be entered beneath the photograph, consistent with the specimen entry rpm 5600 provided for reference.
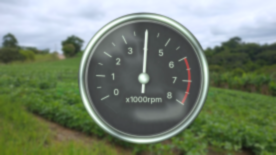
rpm 4000
